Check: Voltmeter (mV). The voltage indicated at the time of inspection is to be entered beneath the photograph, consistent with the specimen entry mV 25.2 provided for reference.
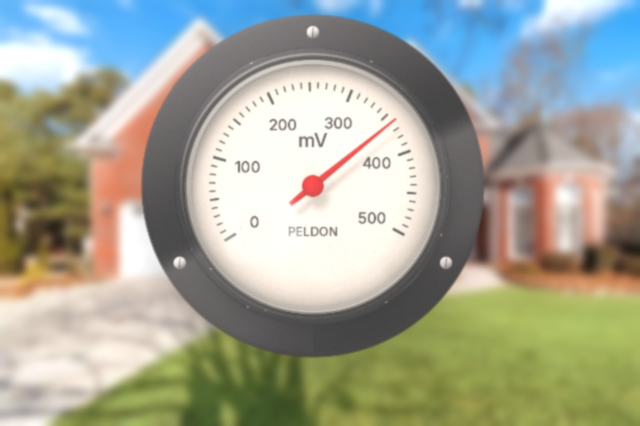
mV 360
